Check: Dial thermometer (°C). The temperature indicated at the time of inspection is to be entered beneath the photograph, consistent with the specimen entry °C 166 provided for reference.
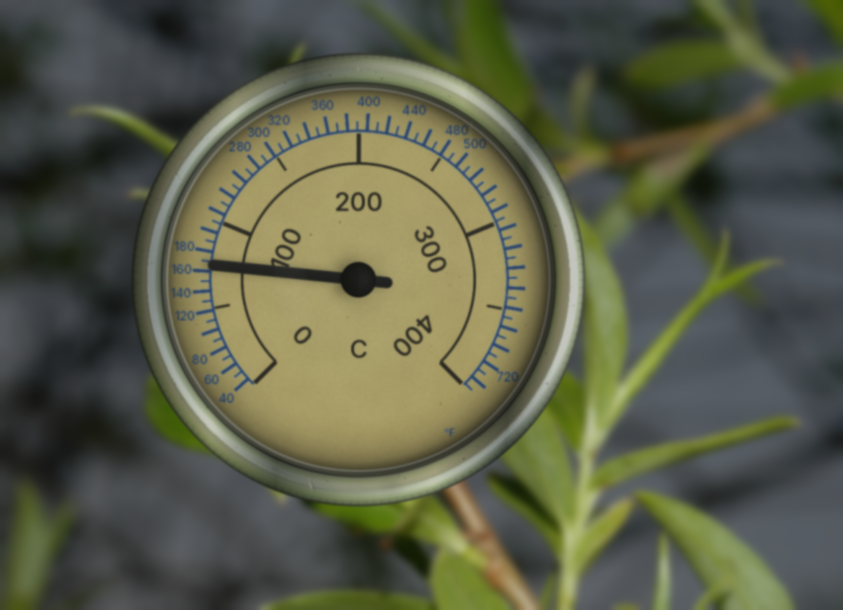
°C 75
